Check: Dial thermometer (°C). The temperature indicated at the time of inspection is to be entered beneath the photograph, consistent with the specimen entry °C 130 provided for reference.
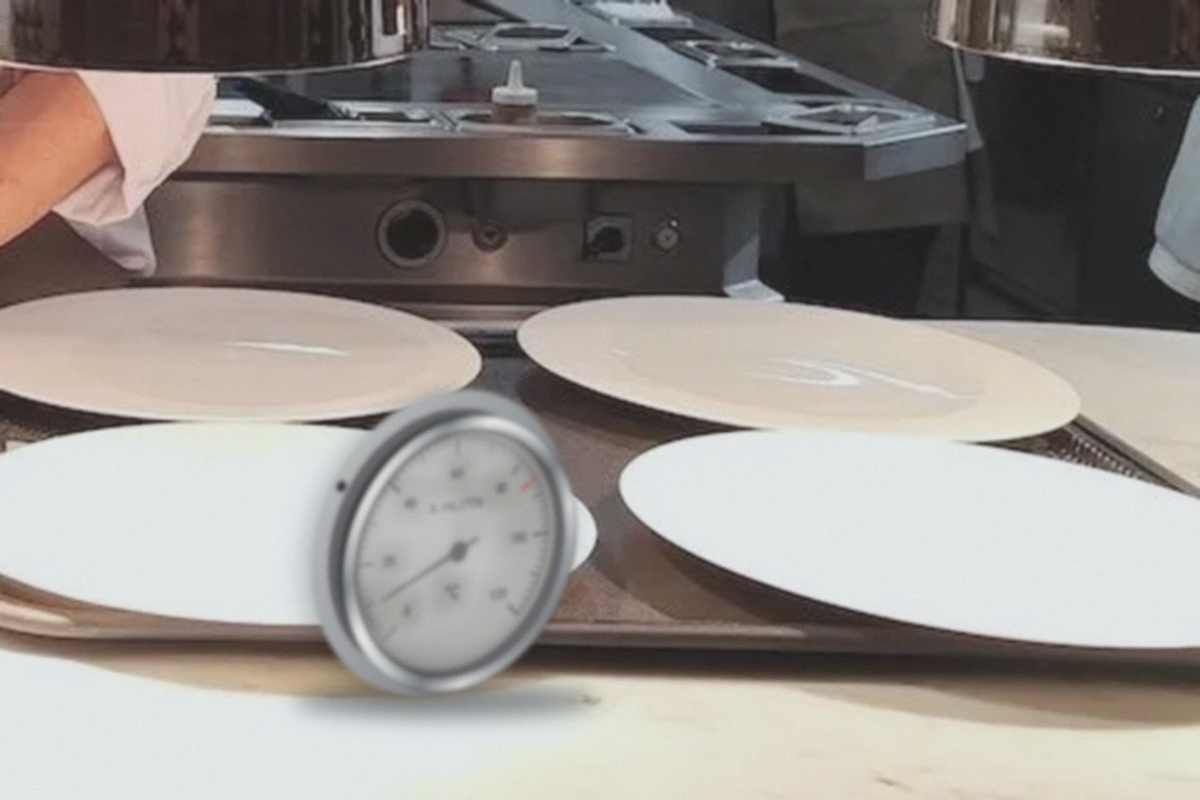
°C 10
